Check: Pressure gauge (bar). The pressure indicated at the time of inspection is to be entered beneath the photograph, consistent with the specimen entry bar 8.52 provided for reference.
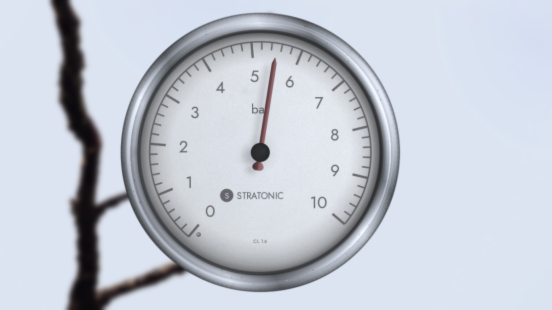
bar 5.5
